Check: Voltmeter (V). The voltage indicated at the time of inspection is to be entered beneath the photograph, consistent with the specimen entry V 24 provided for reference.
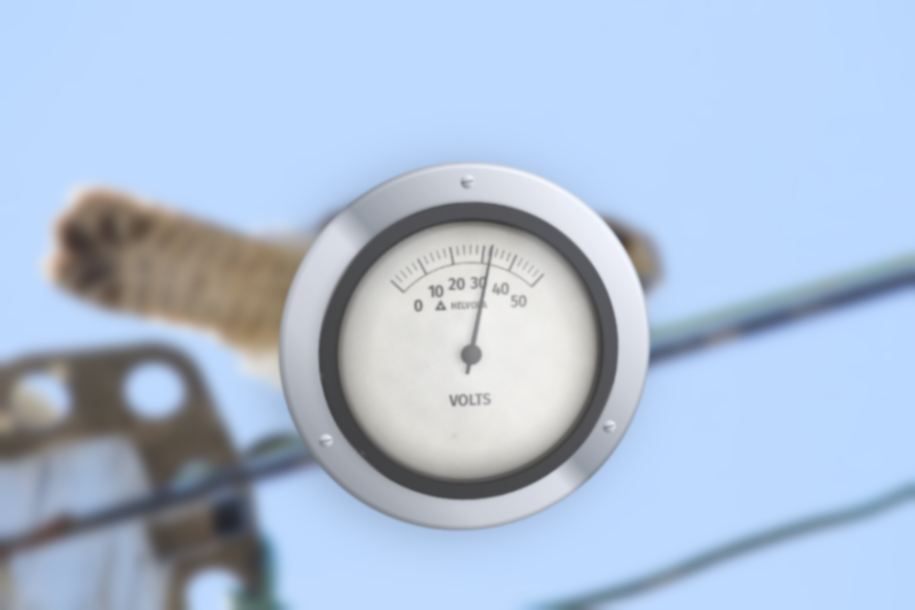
V 32
